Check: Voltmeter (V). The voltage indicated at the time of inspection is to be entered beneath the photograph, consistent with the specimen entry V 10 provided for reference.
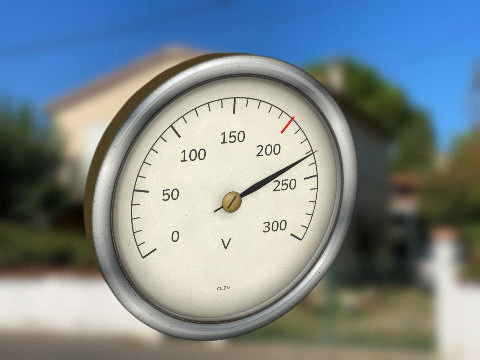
V 230
